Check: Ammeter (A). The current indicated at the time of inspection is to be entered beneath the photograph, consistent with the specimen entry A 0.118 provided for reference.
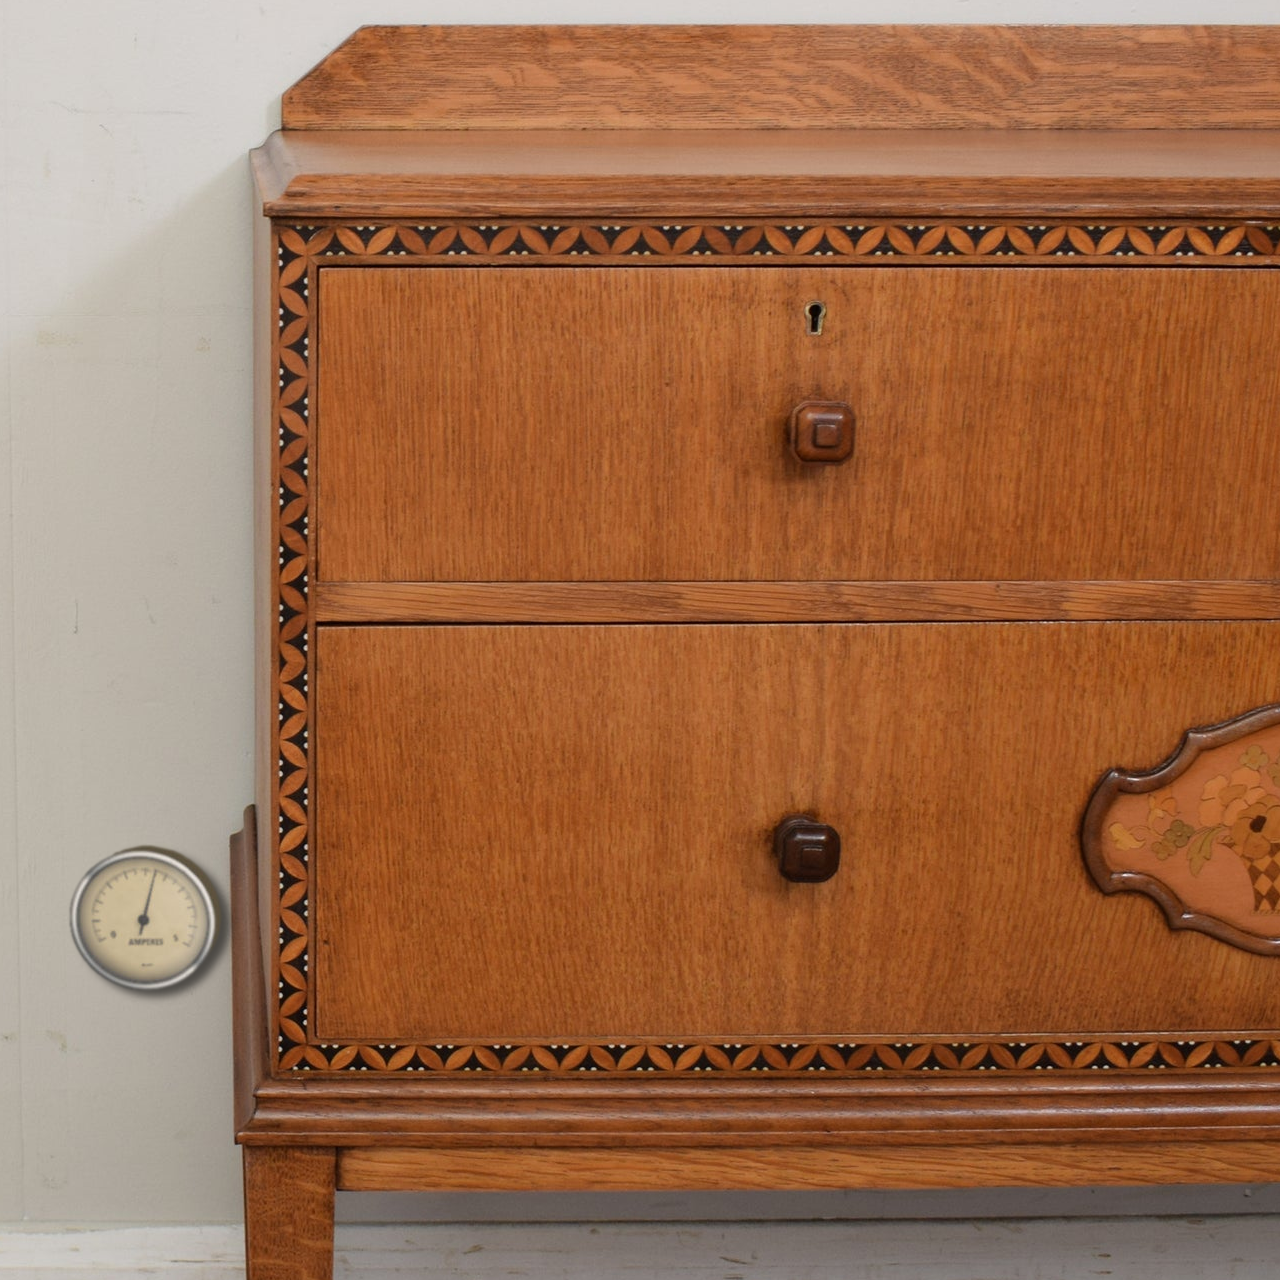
A 2.75
